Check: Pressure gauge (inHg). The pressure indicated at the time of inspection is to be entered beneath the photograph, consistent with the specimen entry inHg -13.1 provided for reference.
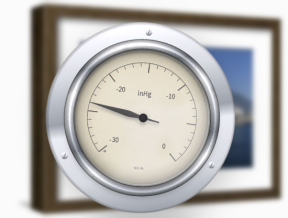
inHg -24
